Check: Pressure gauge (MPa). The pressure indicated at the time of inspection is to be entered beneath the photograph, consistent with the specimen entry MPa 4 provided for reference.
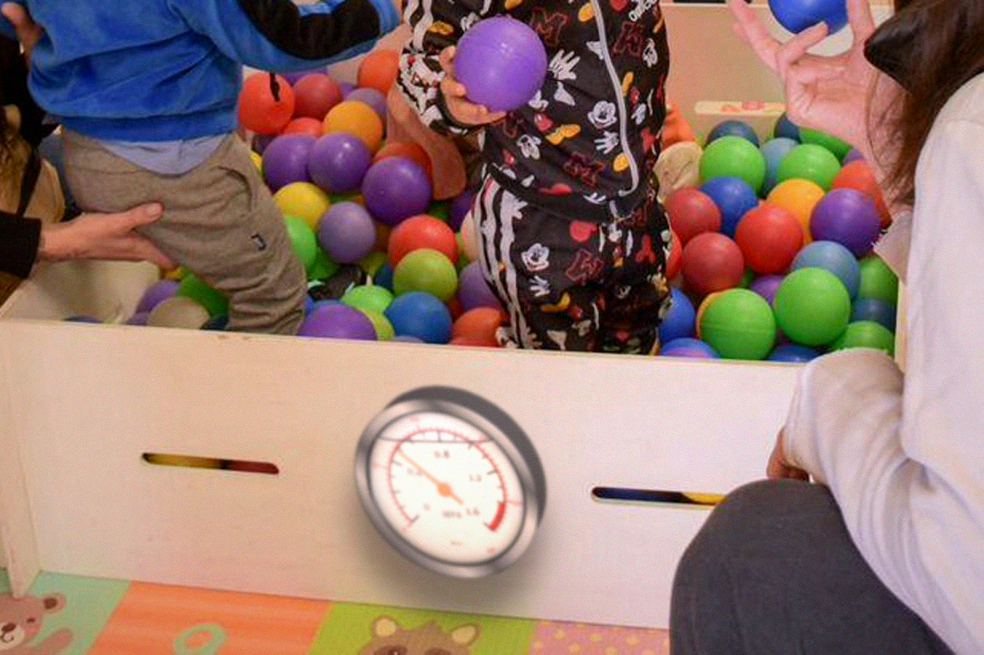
MPa 0.5
